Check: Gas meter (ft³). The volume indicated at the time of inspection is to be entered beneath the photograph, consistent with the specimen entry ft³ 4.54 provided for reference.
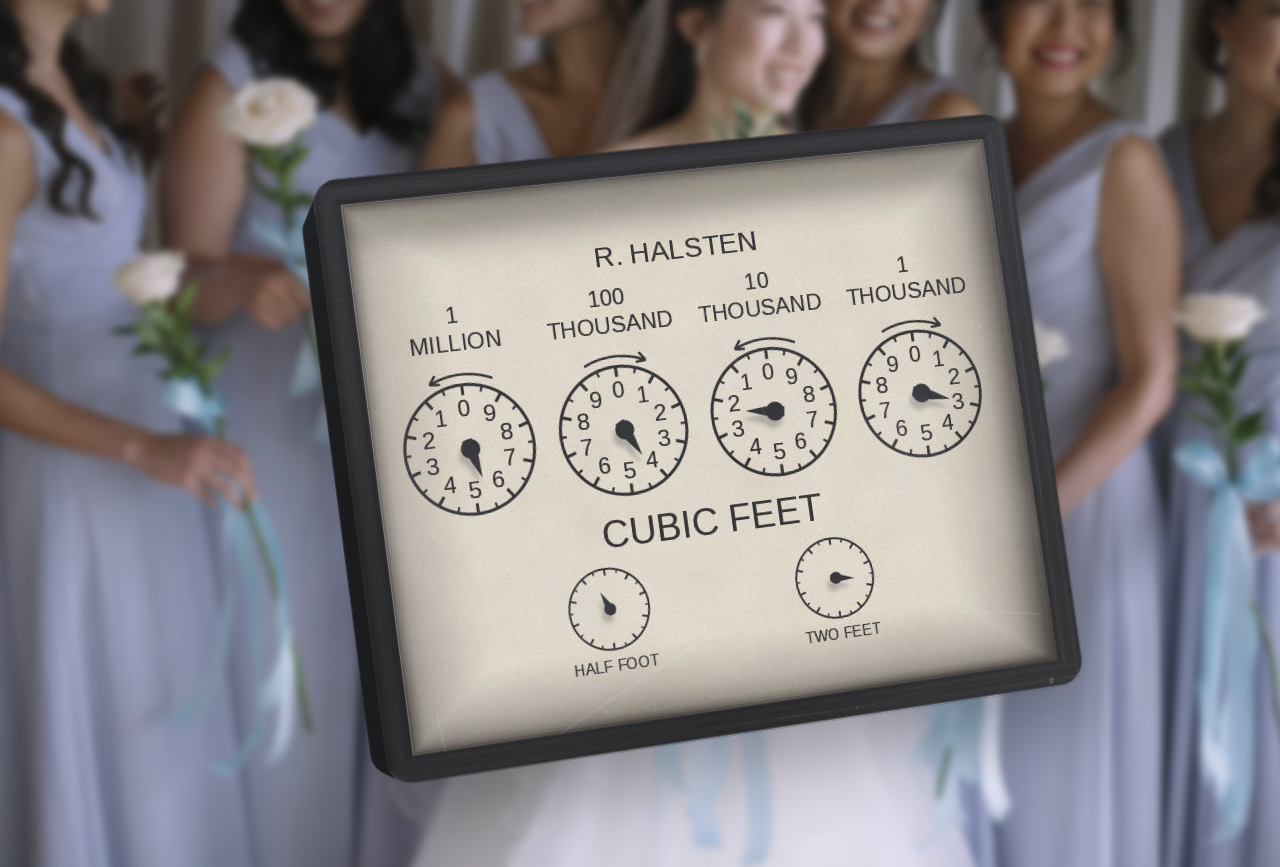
ft³ 542300
